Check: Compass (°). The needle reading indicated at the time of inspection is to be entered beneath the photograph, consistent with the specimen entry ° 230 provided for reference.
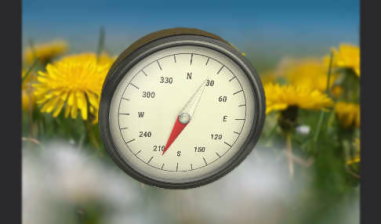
° 202.5
